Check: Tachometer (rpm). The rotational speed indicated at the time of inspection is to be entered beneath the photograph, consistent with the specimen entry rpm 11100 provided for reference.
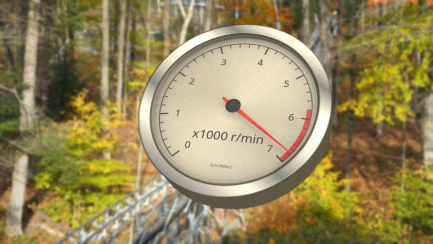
rpm 6800
